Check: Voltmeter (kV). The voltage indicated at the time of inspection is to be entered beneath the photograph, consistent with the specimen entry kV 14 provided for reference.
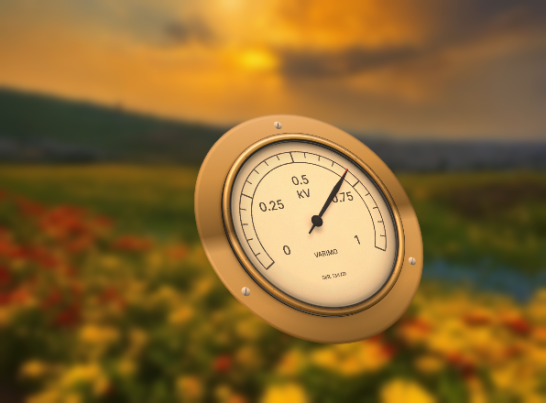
kV 0.7
